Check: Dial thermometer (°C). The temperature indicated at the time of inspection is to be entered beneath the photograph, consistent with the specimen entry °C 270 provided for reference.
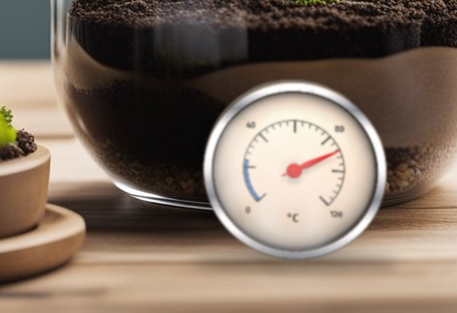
°C 88
